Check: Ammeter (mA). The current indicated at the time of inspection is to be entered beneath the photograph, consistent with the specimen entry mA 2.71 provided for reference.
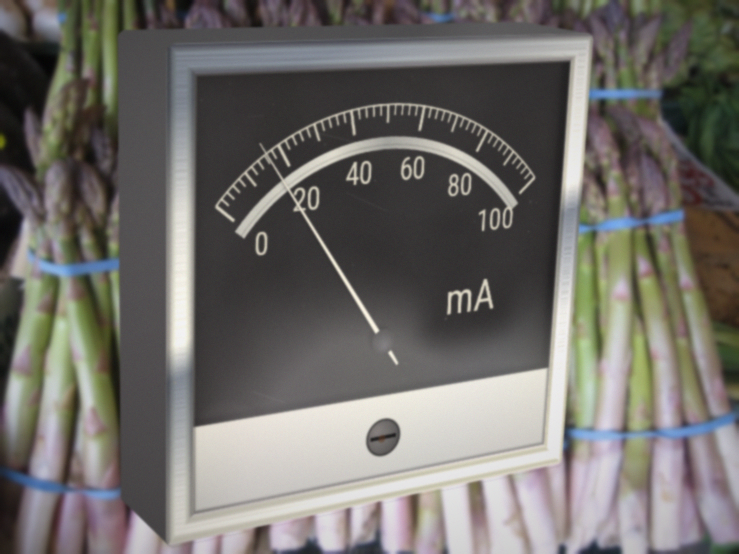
mA 16
